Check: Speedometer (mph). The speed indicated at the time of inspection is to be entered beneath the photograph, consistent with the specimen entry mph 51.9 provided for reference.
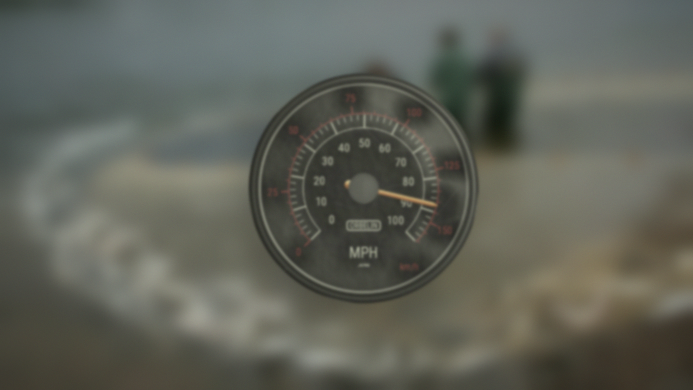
mph 88
